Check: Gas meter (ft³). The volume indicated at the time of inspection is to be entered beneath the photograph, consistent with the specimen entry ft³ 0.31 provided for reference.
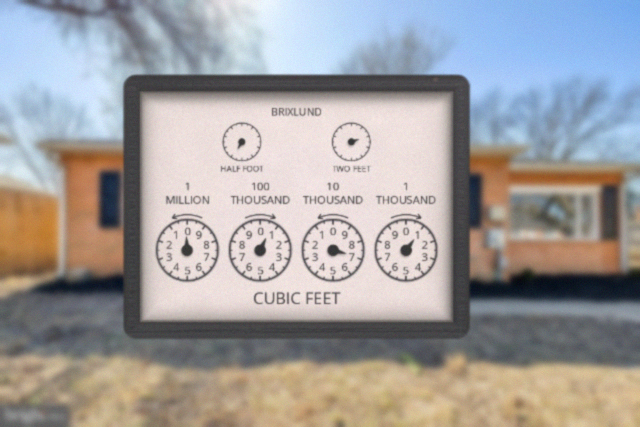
ft³ 7100
